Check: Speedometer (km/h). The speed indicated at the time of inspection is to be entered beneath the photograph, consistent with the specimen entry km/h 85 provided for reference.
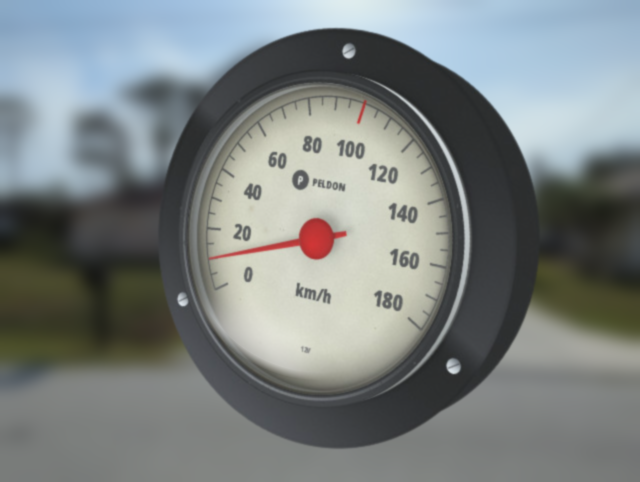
km/h 10
